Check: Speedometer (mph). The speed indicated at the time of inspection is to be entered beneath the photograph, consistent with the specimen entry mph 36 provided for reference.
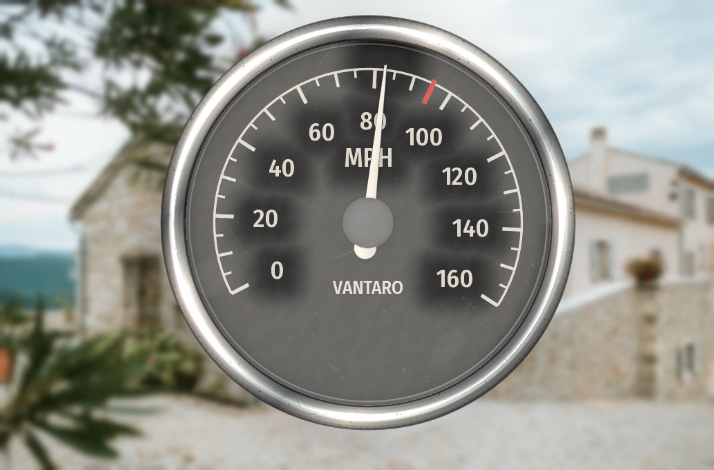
mph 82.5
